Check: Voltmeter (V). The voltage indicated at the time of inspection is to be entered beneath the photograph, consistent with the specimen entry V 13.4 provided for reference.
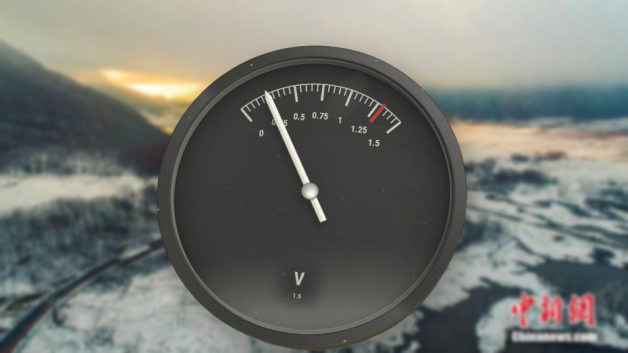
V 0.25
